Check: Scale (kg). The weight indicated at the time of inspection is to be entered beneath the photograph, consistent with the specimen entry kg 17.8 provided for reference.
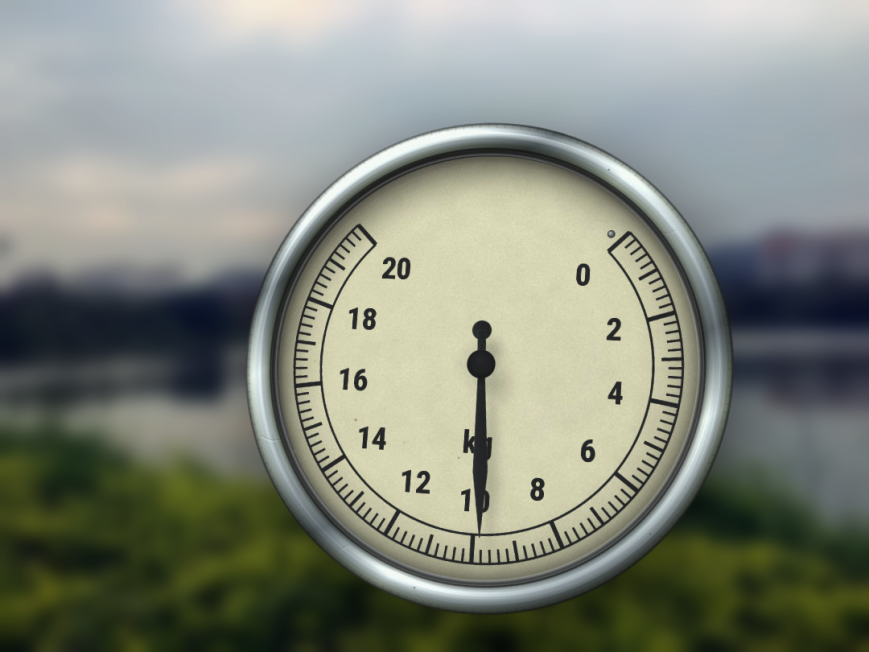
kg 9.8
